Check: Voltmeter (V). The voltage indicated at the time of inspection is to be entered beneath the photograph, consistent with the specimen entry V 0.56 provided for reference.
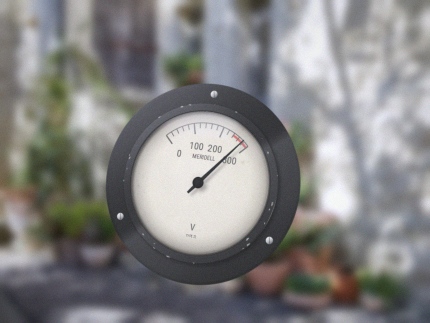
V 280
